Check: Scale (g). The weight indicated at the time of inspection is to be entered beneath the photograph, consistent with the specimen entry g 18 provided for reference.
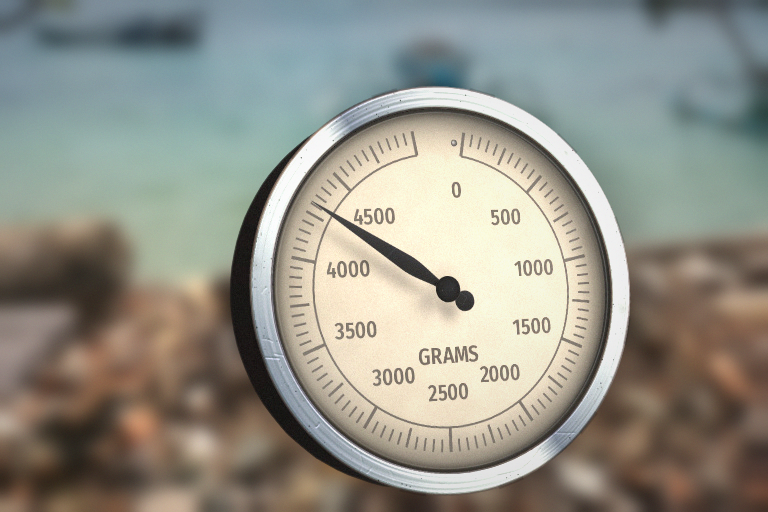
g 4300
